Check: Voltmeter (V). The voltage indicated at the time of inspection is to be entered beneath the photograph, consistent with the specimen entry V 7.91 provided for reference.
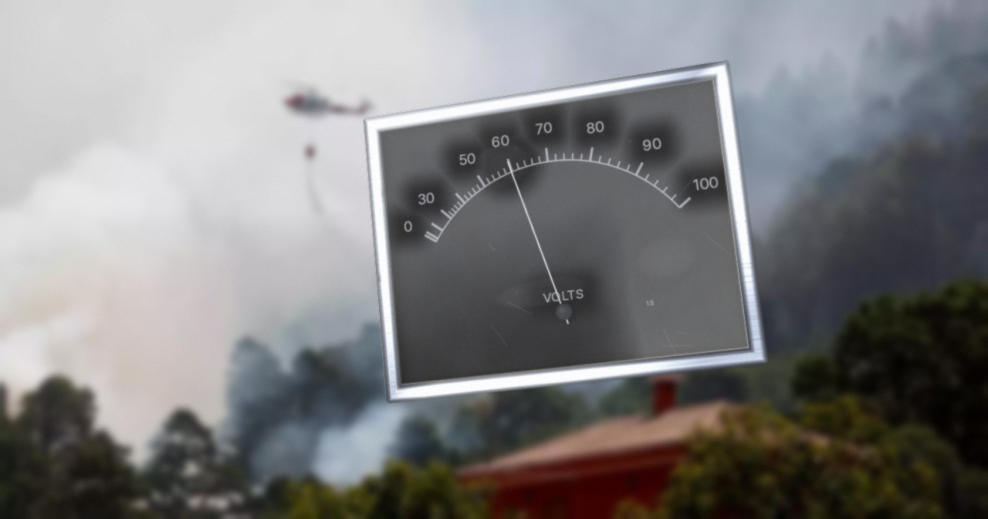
V 60
